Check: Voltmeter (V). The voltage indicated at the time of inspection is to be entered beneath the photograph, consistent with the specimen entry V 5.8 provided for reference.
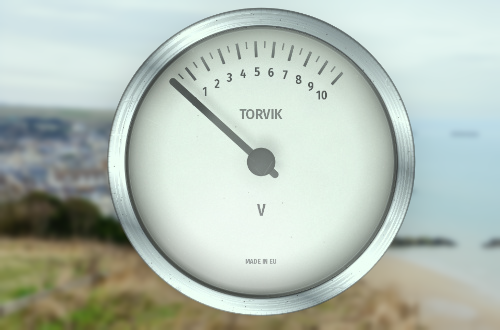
V 0
